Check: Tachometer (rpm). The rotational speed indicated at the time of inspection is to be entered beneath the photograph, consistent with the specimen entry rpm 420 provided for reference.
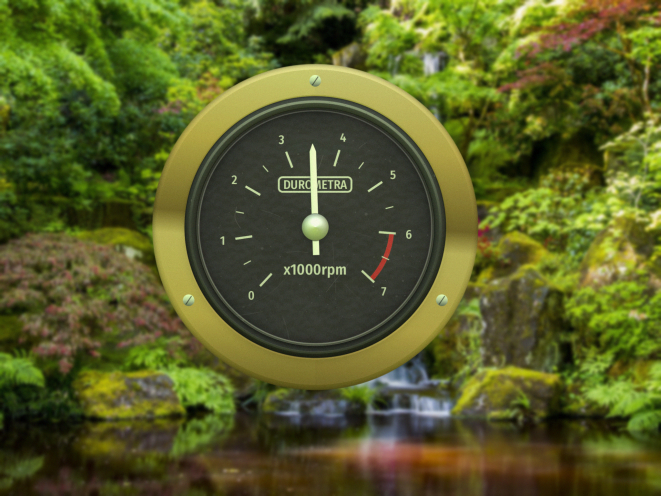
rpm 3500
